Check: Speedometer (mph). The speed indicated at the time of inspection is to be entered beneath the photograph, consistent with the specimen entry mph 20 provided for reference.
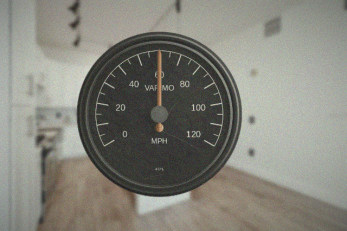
mph 60
